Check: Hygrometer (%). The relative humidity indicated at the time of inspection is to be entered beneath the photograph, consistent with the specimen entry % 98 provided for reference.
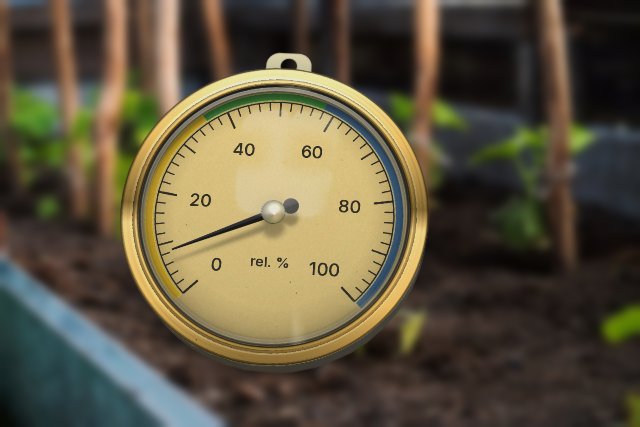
% 8
